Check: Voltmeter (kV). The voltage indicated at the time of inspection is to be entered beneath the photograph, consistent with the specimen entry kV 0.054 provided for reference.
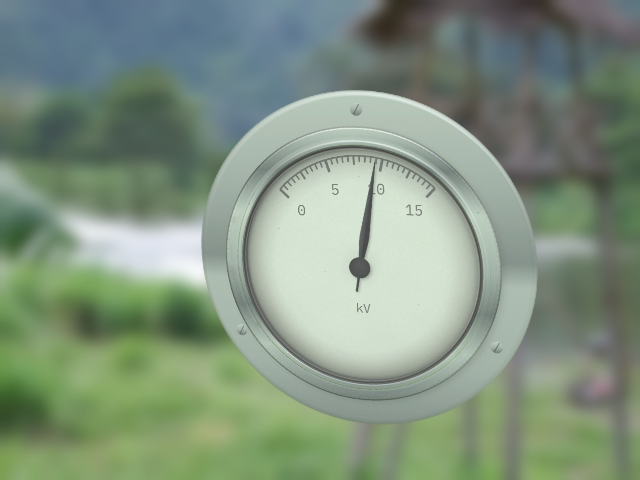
kV 9.5
